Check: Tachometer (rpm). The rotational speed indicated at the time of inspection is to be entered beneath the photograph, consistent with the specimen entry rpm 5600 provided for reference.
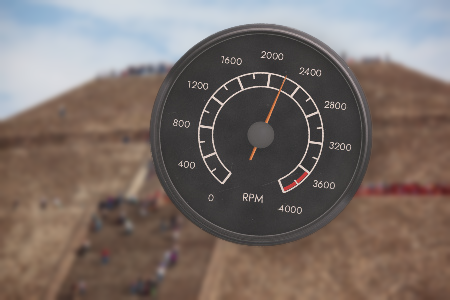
rpm 2200
